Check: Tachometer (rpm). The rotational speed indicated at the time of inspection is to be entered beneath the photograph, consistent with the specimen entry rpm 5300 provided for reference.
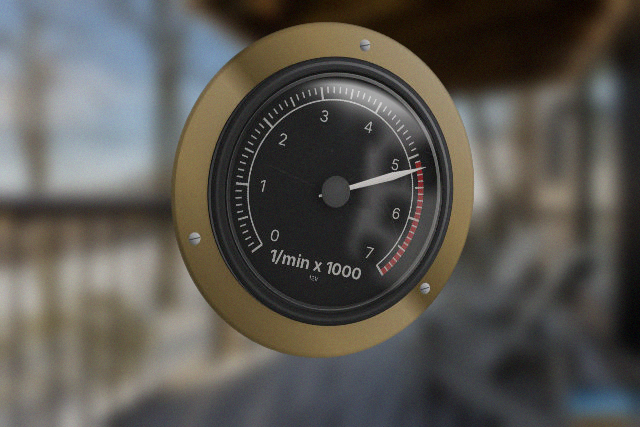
rpm 5200
